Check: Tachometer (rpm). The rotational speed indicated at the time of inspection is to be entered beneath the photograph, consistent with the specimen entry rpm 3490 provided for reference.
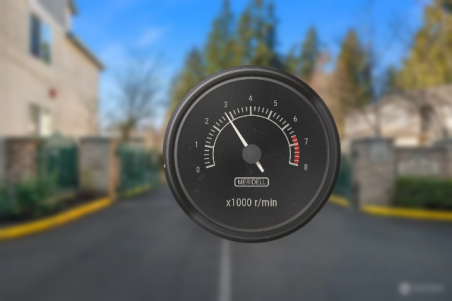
rpm 2800
